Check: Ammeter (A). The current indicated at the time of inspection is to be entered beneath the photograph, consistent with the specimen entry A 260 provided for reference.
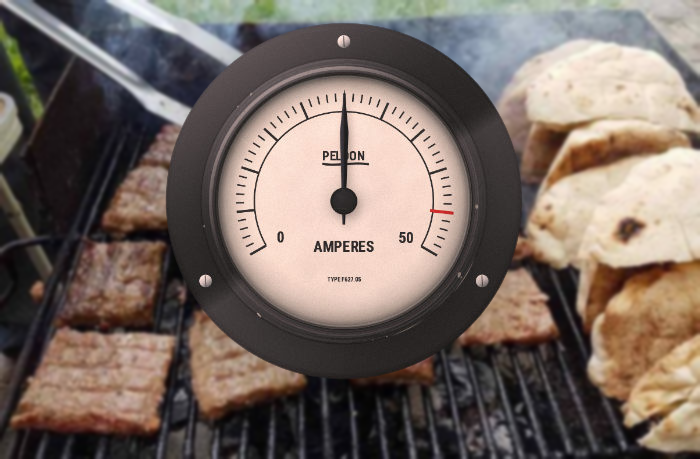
A 25
